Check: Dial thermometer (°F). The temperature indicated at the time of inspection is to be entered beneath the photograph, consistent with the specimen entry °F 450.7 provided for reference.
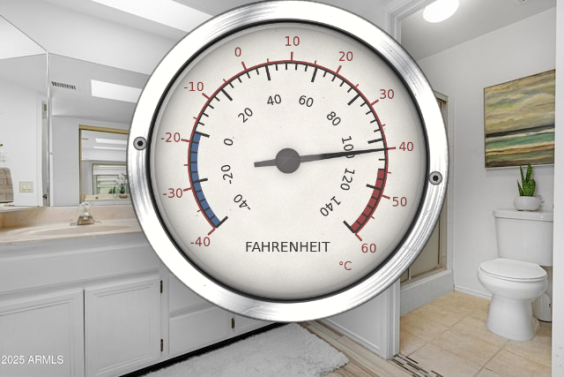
°F 104
